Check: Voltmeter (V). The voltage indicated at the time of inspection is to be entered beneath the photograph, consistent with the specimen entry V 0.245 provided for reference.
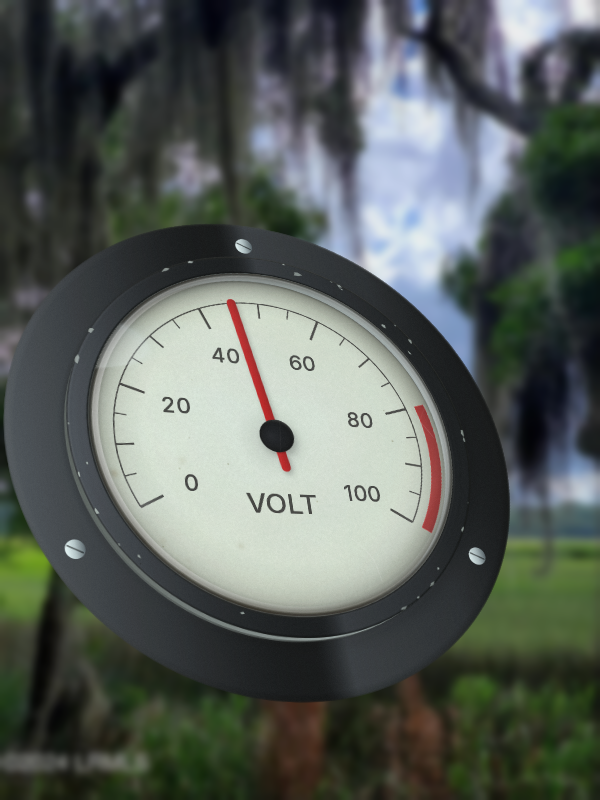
V 45
